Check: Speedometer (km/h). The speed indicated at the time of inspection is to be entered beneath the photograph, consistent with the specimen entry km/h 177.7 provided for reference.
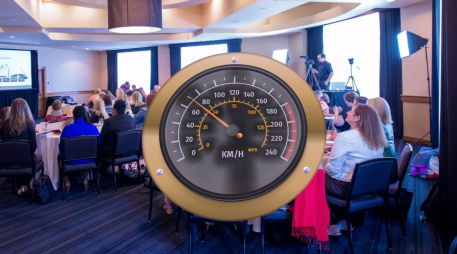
km/h 70
